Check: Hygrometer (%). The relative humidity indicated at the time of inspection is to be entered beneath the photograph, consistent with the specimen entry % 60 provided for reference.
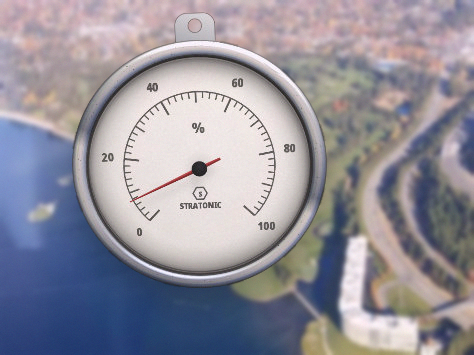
% 8
